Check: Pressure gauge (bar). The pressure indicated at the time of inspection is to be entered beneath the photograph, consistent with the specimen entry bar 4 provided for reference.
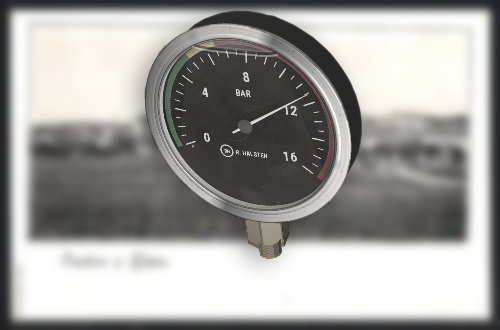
bar 11.5
